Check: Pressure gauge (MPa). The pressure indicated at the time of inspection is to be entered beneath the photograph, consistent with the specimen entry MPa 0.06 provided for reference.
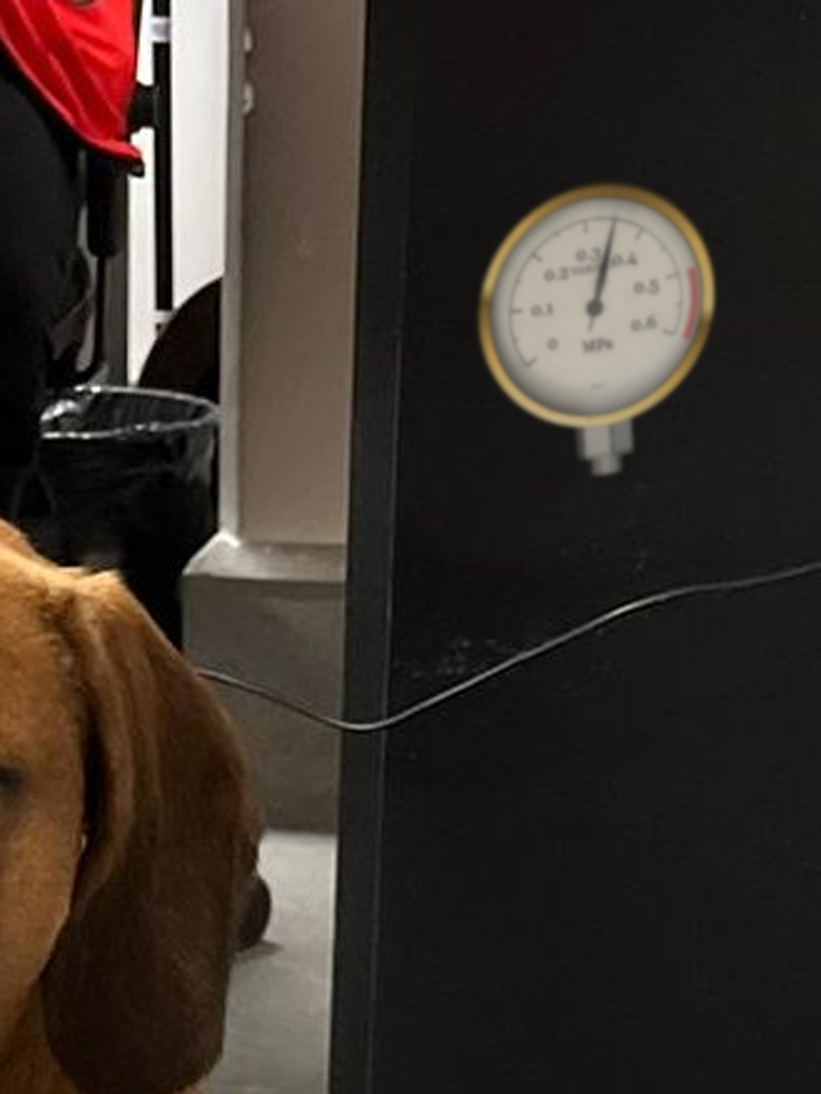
MPa 0.35
